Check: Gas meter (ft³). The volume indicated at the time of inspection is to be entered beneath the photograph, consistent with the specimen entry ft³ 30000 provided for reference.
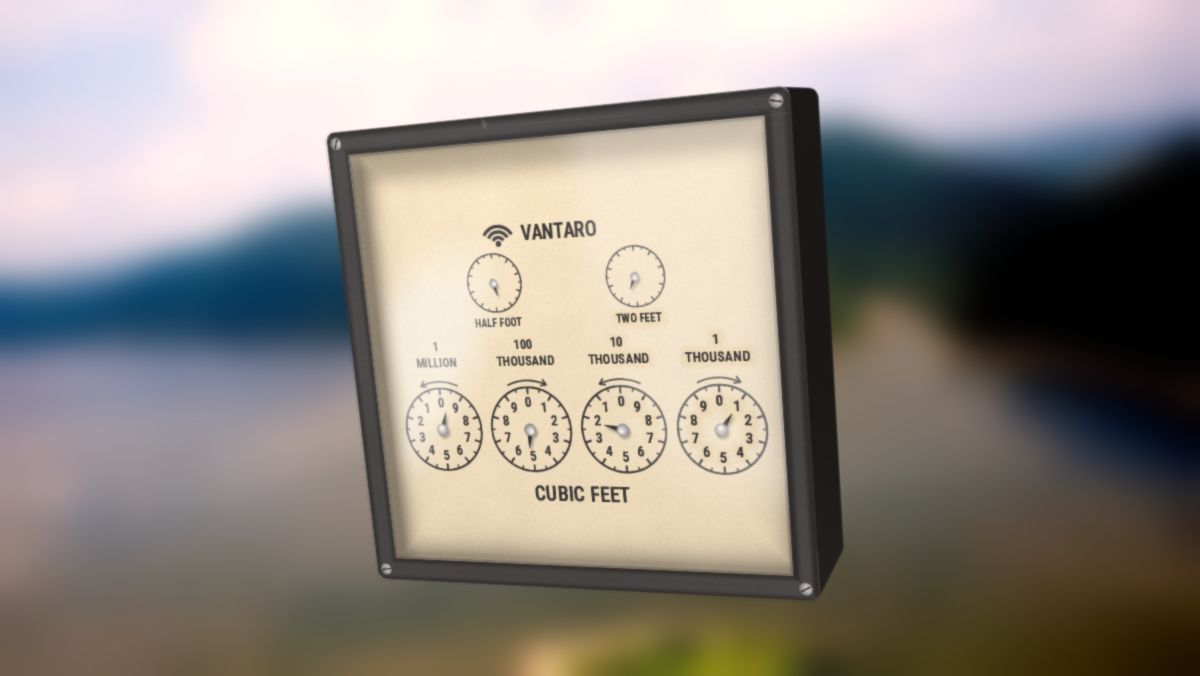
ft³ 952100
